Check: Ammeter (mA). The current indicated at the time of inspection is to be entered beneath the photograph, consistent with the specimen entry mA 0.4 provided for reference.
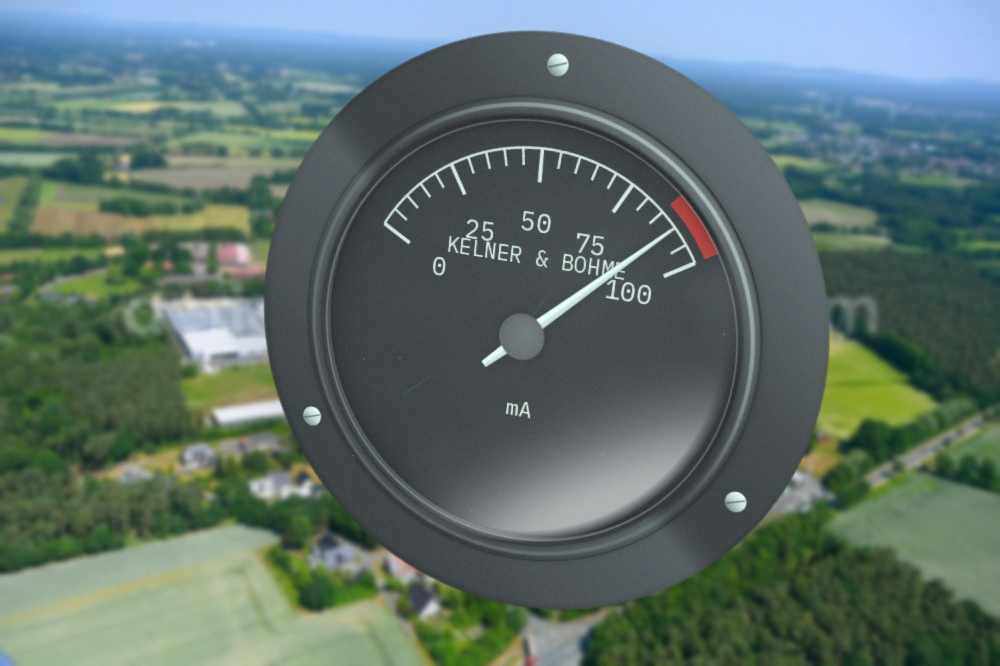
mA 90
